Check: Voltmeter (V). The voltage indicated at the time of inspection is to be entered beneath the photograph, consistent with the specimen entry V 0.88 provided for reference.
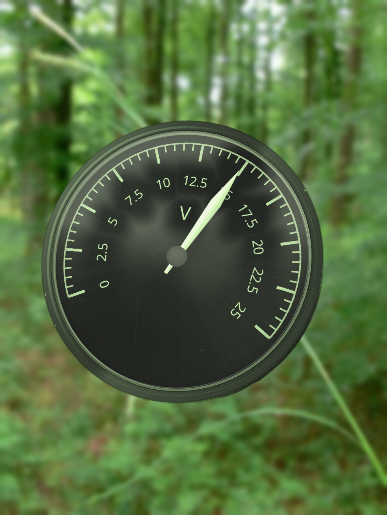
V 15
